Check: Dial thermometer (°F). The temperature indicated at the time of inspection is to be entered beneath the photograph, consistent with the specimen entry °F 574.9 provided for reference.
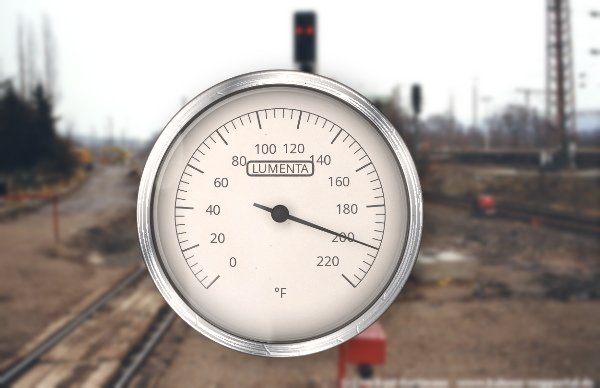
°F 200
